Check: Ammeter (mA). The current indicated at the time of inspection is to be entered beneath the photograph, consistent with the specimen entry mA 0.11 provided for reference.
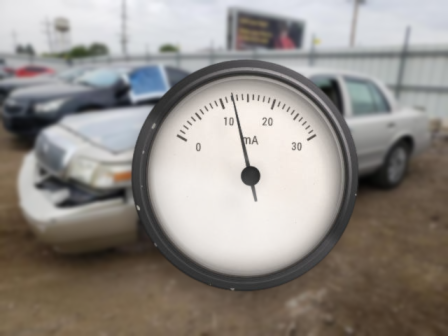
mA 12
